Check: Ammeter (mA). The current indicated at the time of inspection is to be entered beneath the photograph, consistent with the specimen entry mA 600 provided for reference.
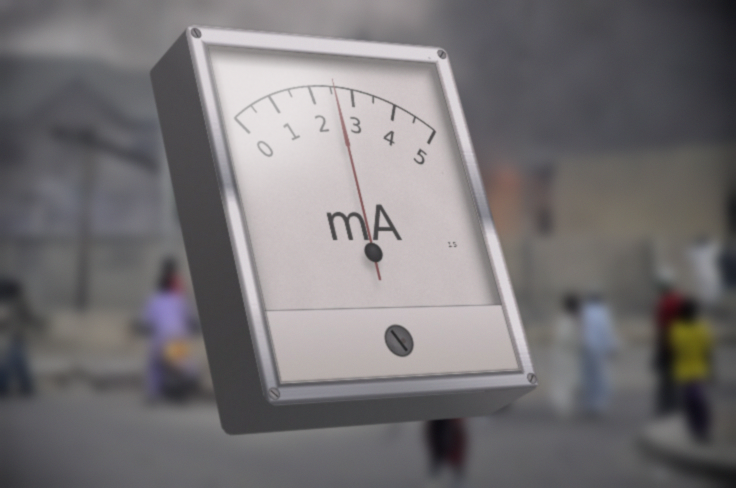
mA 2.5
